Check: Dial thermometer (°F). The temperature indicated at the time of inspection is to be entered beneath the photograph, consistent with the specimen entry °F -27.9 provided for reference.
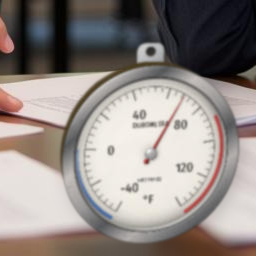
°F 68
